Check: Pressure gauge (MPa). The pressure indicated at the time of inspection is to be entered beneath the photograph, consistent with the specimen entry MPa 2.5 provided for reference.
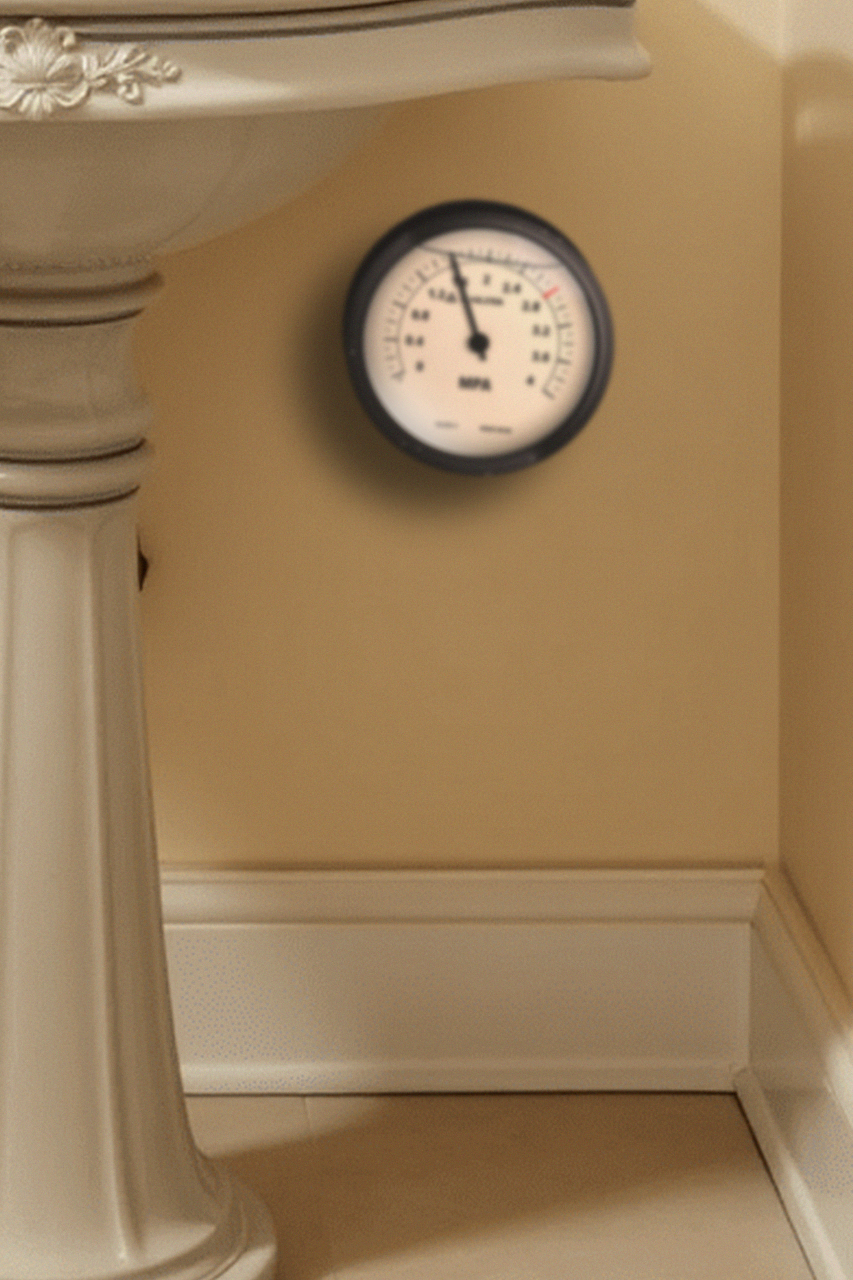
MPa 1.6
